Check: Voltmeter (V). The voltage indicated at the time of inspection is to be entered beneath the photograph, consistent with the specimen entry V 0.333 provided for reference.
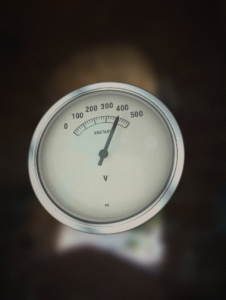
V 400
